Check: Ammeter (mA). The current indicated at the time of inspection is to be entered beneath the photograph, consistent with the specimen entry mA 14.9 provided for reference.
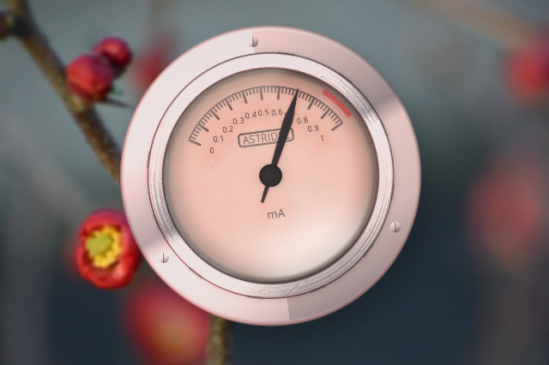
mA 0.7
